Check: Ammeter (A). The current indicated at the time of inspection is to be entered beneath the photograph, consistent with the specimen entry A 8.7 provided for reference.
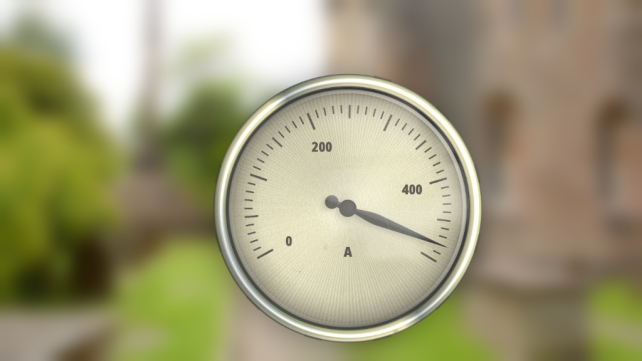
A 480
